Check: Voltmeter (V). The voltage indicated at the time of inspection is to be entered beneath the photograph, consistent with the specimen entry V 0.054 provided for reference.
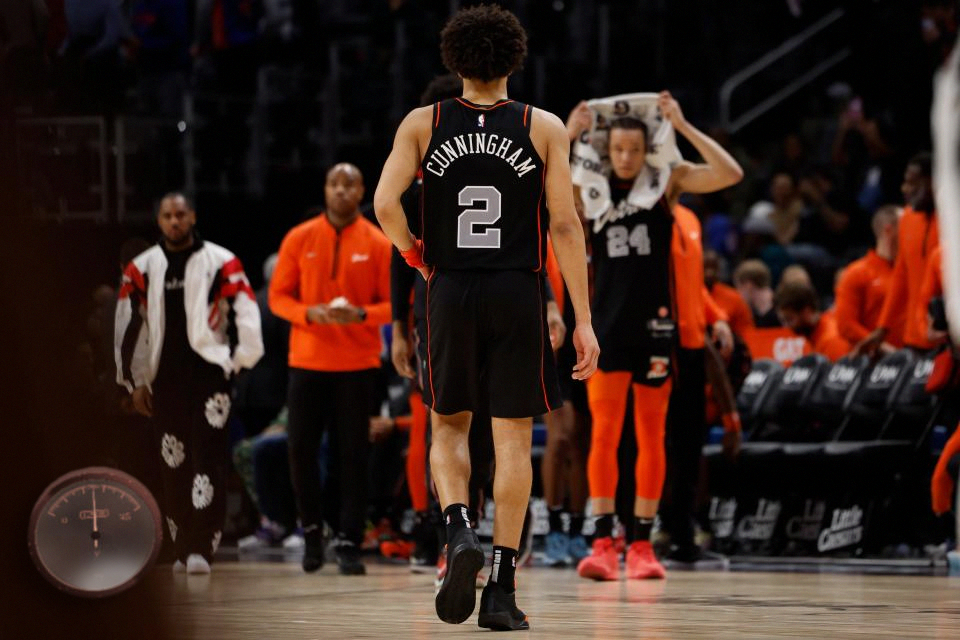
V 12.5
